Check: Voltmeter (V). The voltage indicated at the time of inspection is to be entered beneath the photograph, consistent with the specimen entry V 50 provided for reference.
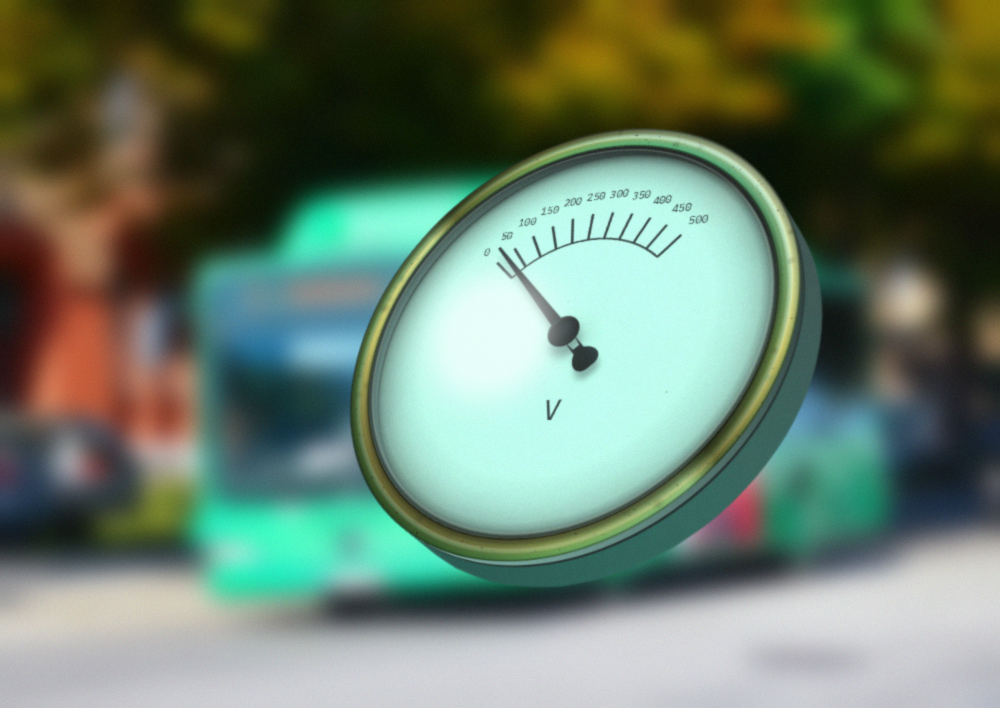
V 25
